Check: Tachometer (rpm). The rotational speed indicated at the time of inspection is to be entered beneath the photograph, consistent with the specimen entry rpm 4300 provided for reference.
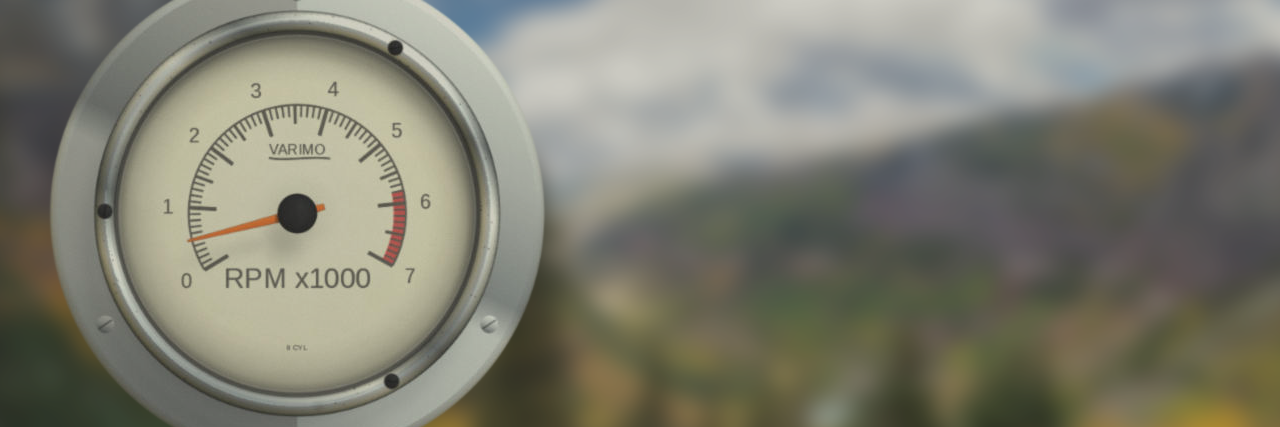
rpm 500
